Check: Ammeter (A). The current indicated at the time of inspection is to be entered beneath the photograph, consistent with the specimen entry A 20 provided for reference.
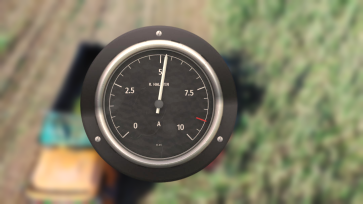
A 5.25
